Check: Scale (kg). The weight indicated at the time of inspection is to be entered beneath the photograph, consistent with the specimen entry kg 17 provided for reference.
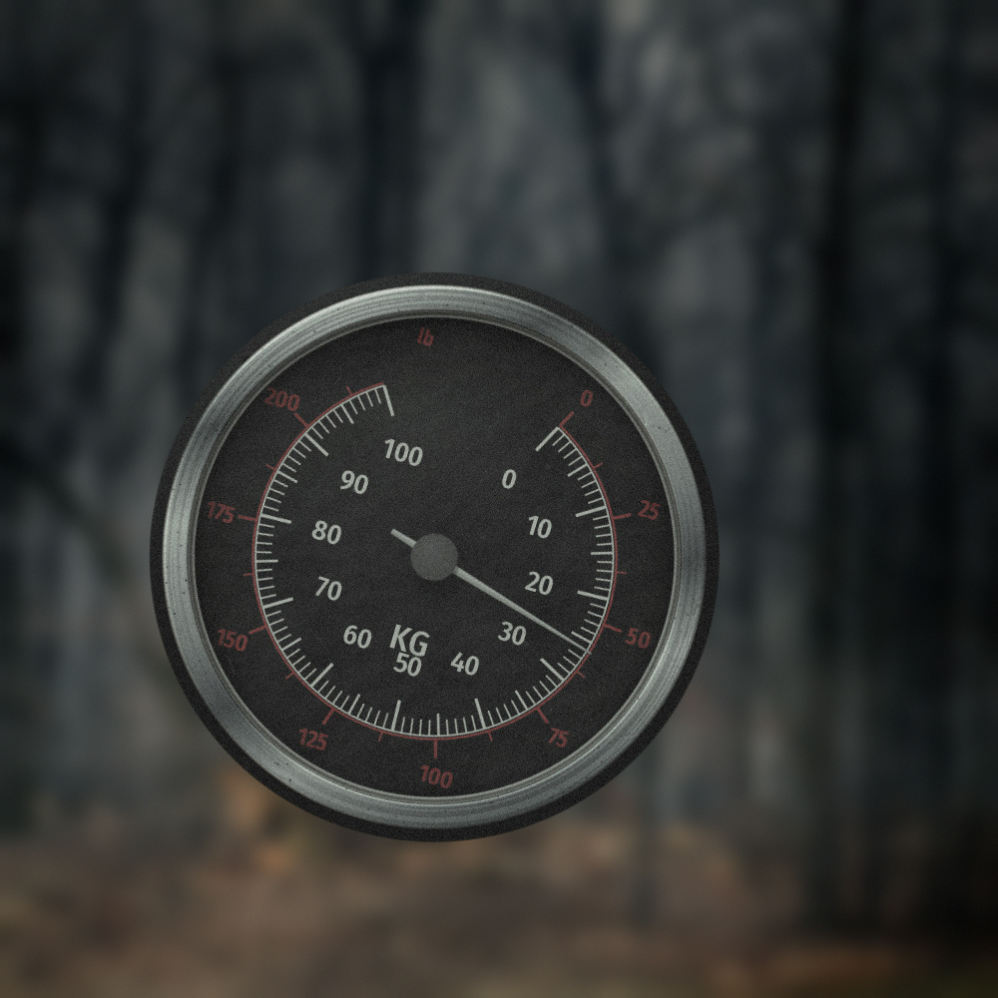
kg 26
